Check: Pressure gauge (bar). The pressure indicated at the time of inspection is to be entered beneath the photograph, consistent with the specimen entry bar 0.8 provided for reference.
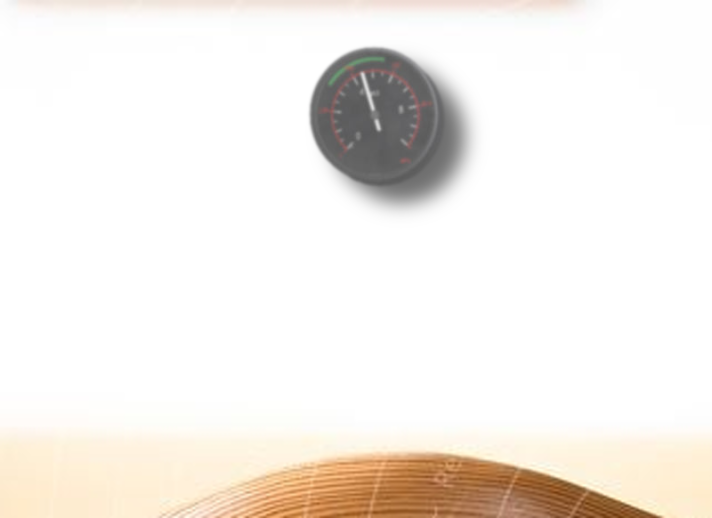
bar 4.5
